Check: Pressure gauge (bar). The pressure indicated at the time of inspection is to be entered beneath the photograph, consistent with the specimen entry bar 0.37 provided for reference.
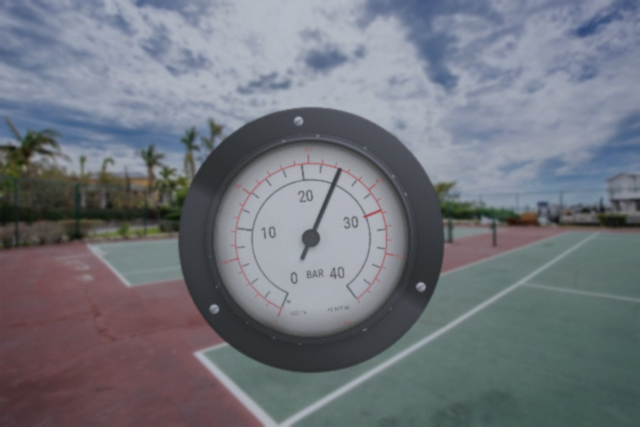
bar 24
